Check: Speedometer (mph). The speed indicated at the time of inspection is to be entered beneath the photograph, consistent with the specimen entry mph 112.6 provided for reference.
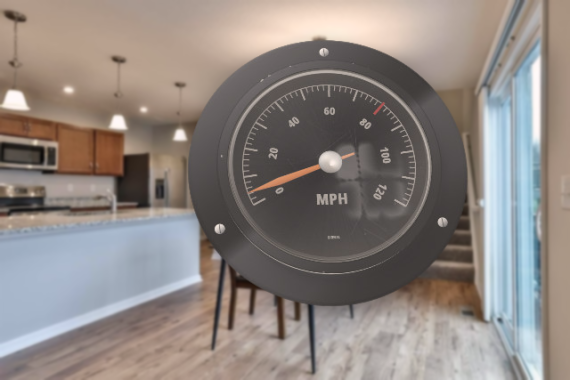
mph 4
